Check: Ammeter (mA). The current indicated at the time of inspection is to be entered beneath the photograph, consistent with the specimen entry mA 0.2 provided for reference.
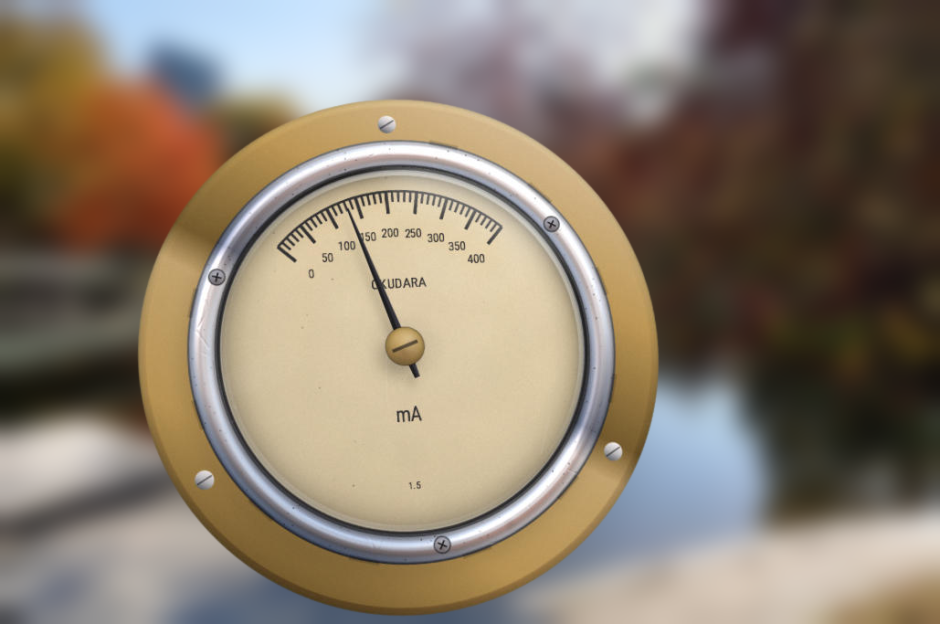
mA 130
